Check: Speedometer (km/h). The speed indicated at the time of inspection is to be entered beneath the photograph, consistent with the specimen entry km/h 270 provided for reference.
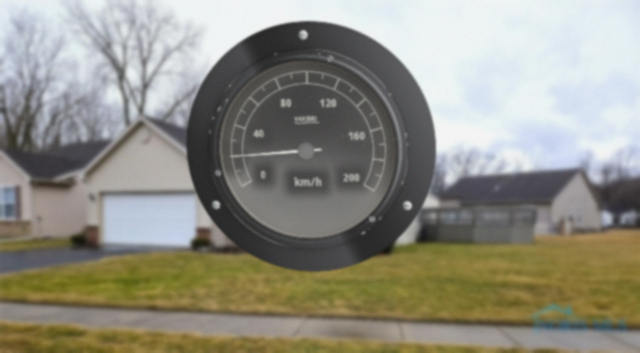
km/h 20
